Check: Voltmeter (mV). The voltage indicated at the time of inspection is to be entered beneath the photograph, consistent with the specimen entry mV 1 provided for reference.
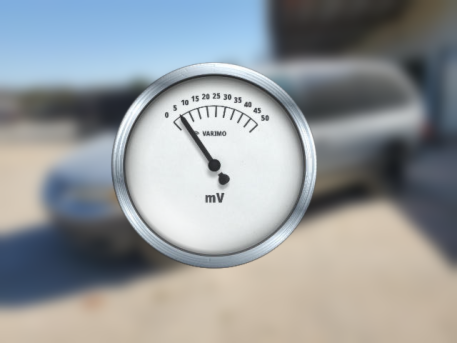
mV 5
